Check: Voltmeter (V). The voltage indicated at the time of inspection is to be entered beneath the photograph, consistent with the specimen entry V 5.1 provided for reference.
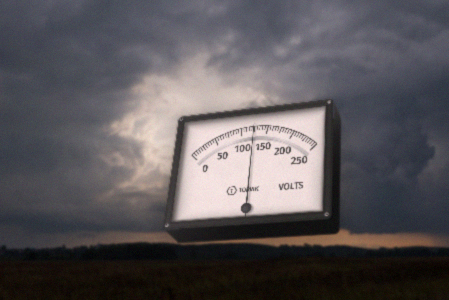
V 125
